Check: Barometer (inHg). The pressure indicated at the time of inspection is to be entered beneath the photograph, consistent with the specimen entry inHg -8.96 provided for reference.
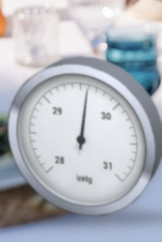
inHg 29.6
